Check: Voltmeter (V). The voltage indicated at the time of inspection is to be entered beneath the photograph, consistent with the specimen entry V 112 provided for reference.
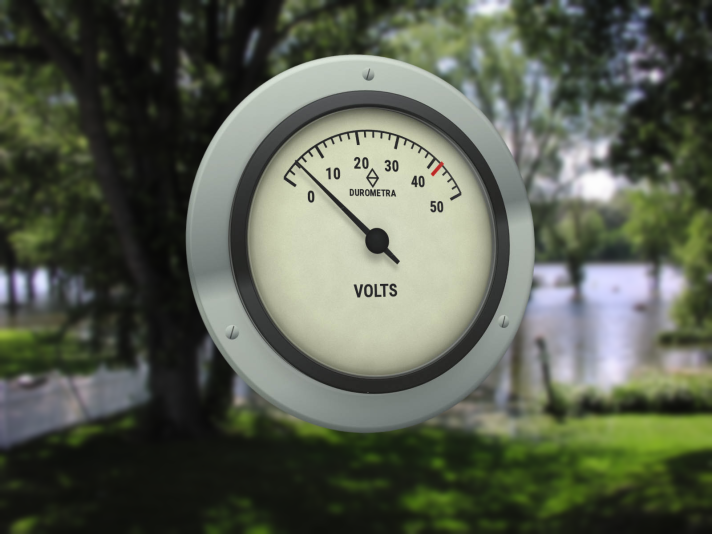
V 4
